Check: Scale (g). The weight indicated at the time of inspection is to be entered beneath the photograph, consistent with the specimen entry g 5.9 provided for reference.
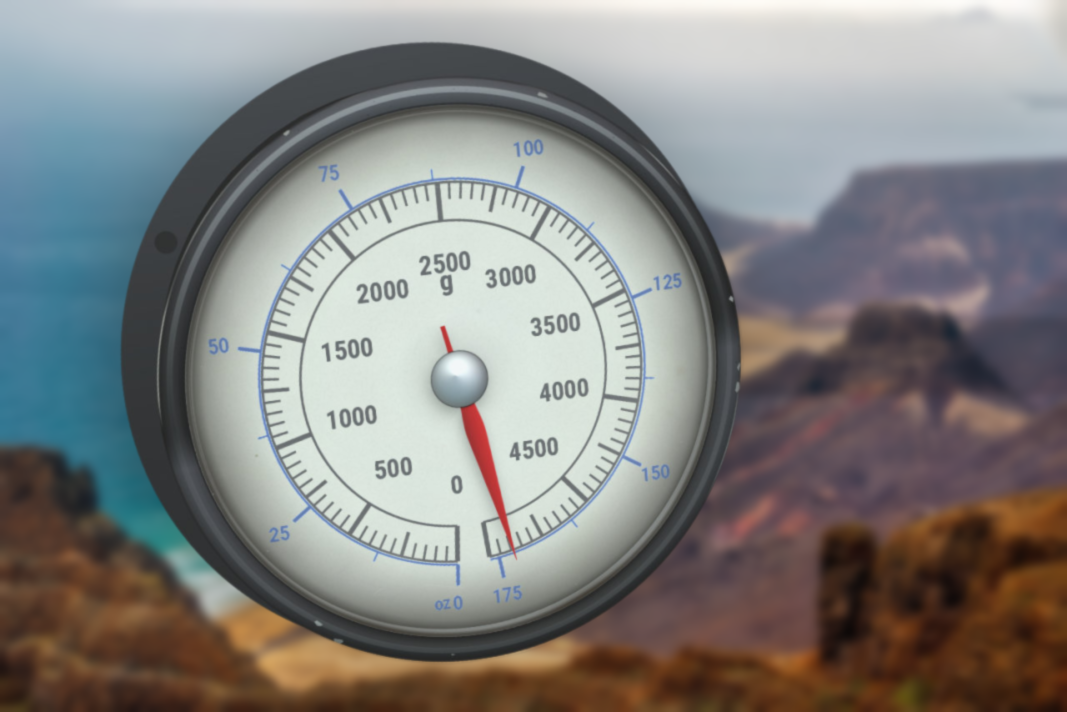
g 4900
